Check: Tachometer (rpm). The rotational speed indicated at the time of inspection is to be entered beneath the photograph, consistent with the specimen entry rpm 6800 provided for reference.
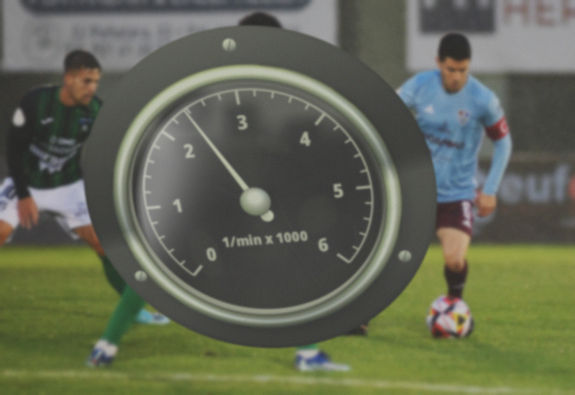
rpm 2400
